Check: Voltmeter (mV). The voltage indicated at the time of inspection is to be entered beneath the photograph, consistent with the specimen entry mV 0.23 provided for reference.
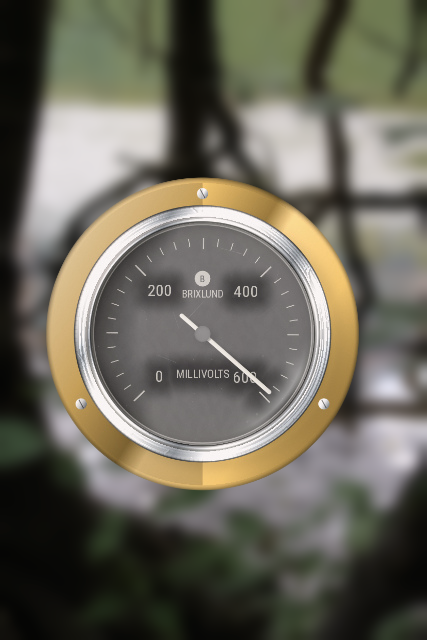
mV 590
